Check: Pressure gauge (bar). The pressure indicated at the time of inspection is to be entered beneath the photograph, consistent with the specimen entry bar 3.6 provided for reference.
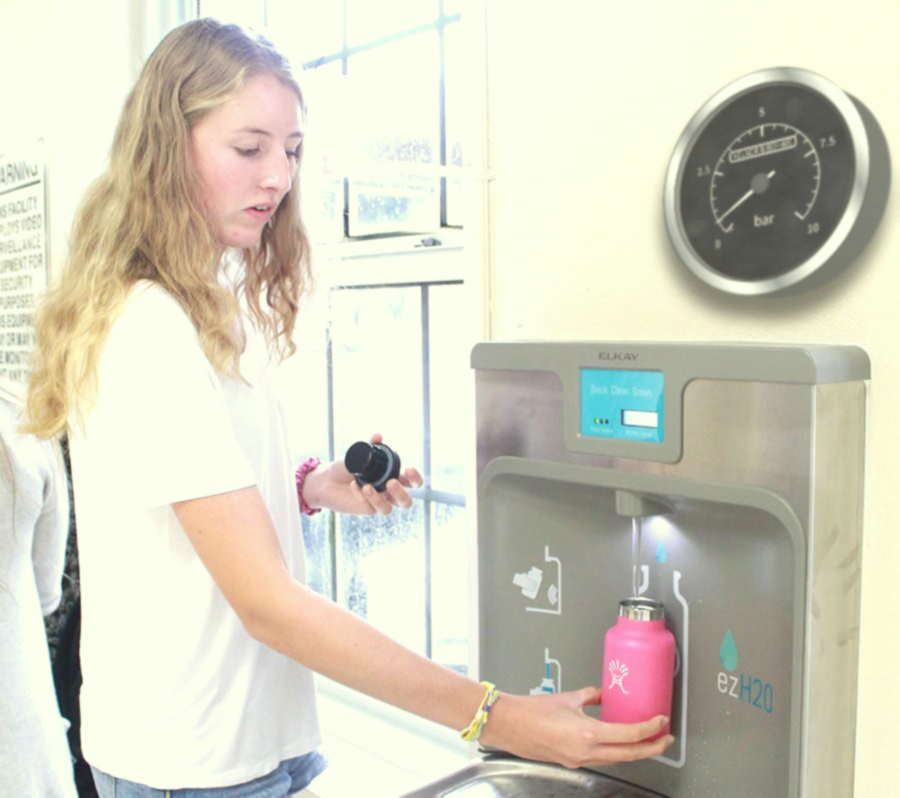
bar 0.5
